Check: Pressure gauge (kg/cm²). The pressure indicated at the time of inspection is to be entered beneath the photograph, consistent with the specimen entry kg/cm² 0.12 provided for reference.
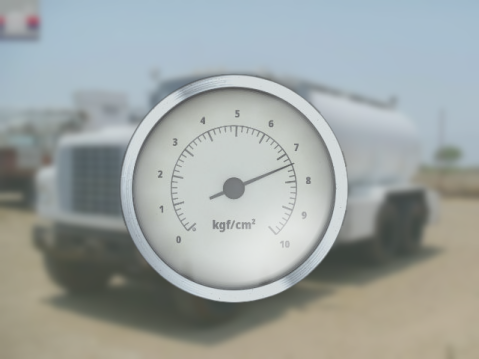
kg/cm² 7.4
